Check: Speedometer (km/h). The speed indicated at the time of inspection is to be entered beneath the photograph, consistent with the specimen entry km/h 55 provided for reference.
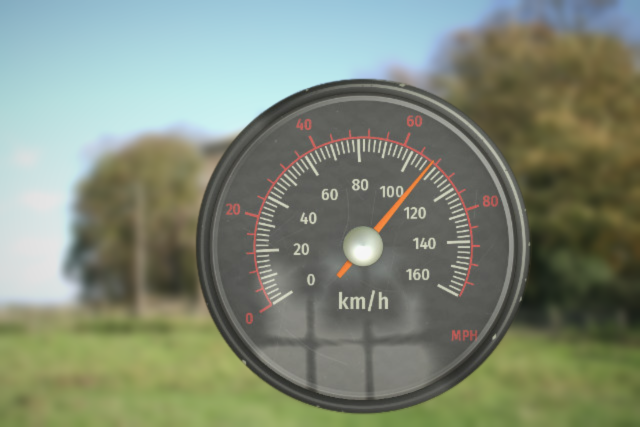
km/h 108
